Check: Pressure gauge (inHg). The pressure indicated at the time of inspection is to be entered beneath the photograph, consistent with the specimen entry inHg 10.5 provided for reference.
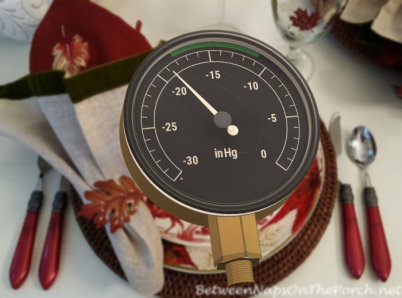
inHg -19
